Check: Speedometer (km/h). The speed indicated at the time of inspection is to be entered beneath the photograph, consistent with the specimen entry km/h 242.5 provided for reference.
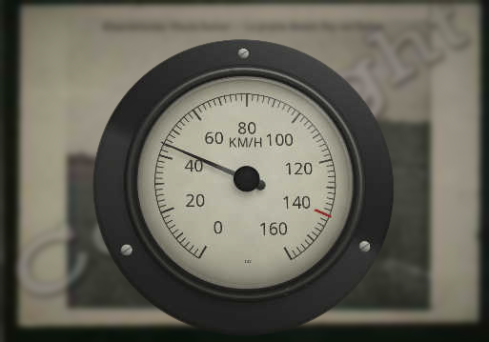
km/h 44
